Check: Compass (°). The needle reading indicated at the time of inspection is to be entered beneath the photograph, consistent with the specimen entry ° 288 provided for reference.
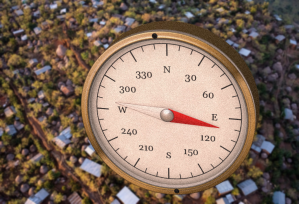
° 100
